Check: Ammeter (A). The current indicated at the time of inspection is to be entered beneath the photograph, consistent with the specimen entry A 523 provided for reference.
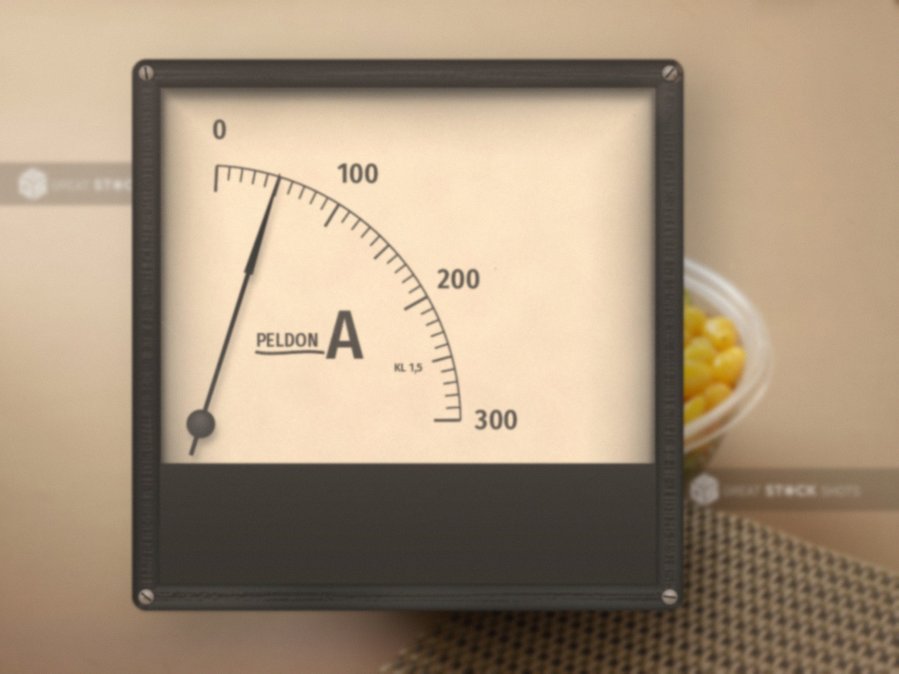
A 50
